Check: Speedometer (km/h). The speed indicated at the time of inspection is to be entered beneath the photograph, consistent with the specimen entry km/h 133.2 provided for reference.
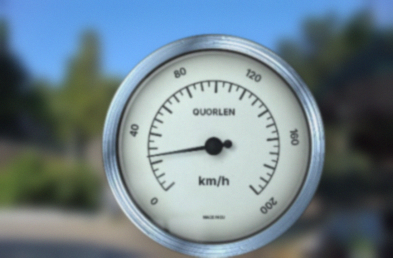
km/h 25
